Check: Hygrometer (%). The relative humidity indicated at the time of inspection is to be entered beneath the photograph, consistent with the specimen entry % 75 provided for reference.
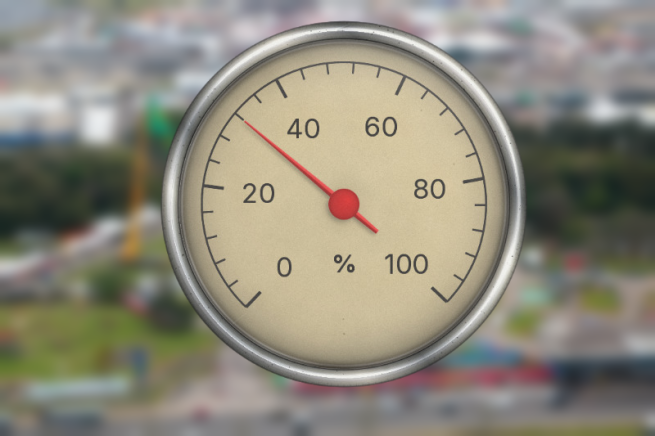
% 32
